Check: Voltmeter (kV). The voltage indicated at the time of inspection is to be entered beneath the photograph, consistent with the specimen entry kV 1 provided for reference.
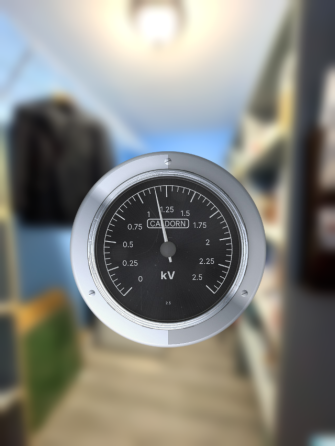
kV 1.15
